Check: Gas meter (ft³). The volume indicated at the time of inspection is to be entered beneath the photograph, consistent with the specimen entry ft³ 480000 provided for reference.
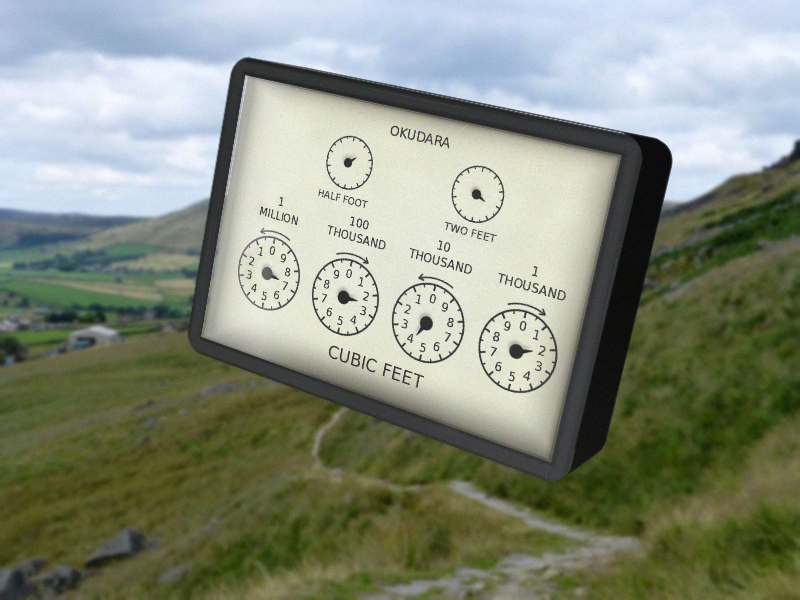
ft³ 724200
